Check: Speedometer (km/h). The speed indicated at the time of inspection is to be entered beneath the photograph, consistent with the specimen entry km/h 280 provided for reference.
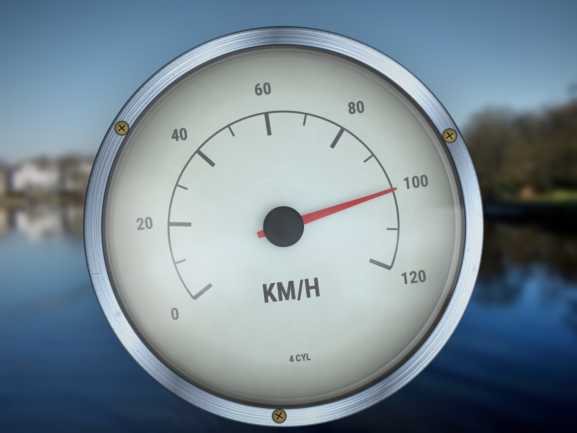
km/h 100
